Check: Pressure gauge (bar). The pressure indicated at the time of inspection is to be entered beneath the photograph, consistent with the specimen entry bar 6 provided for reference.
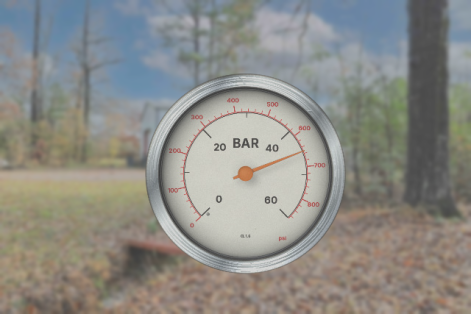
bar 45
